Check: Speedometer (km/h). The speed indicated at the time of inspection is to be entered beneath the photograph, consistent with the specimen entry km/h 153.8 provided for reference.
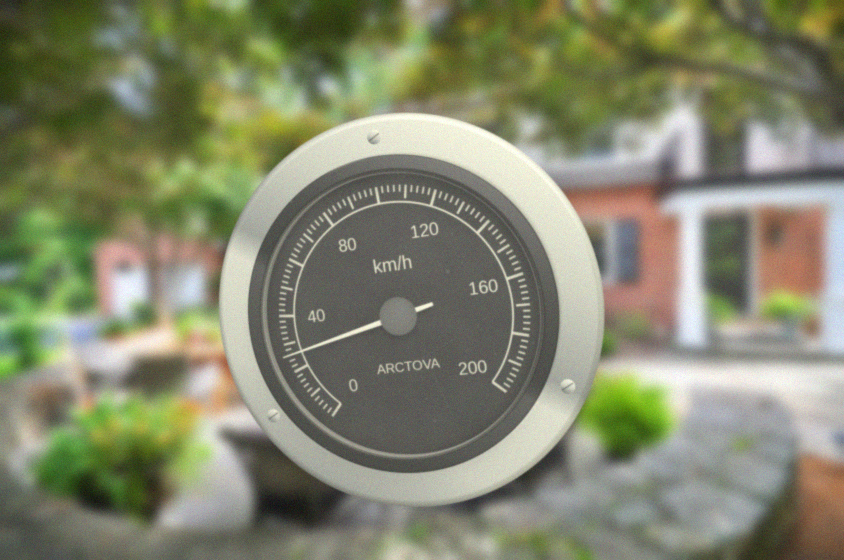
km/h 26
